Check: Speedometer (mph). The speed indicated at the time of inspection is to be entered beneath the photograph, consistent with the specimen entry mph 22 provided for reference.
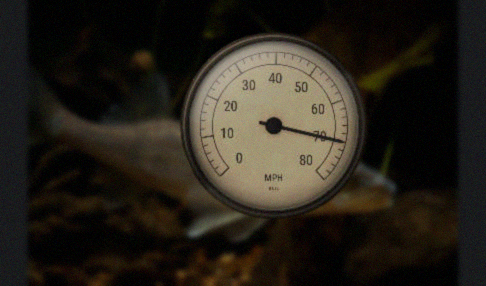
mph 70
